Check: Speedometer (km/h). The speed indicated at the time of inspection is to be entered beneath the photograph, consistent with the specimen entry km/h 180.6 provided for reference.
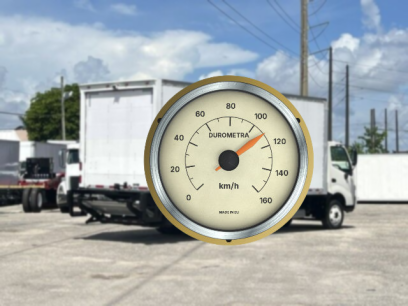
km/h 110
